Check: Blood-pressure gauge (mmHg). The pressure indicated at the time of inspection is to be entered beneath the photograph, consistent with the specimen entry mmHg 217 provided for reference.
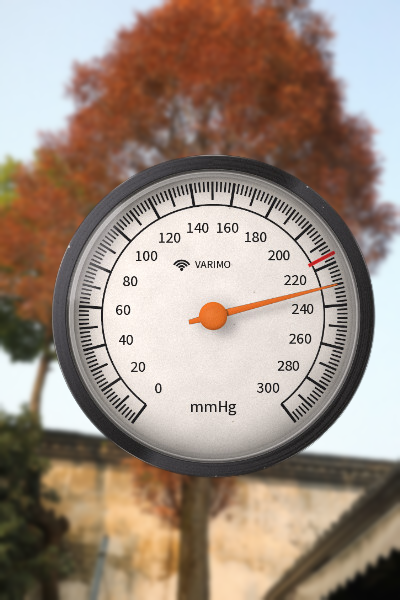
mmHg 230
